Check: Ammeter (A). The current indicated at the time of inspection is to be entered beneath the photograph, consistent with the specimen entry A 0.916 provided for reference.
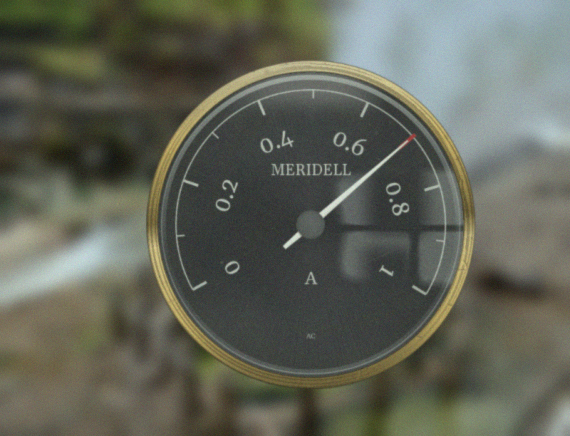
A 0.7
